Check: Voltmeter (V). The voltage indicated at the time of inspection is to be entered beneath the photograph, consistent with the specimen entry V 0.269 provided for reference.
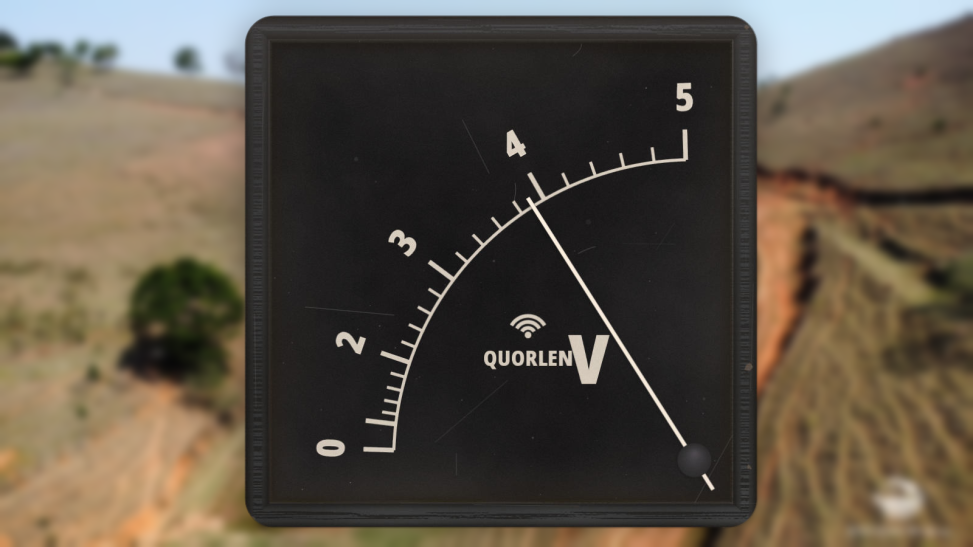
V 3.9
